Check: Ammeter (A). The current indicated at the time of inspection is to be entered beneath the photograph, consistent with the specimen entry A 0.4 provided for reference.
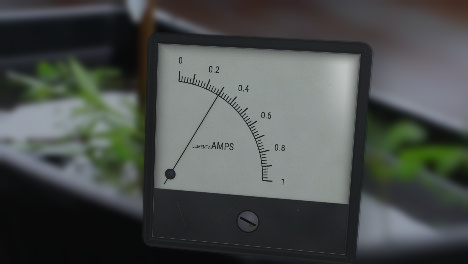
A 0.3
